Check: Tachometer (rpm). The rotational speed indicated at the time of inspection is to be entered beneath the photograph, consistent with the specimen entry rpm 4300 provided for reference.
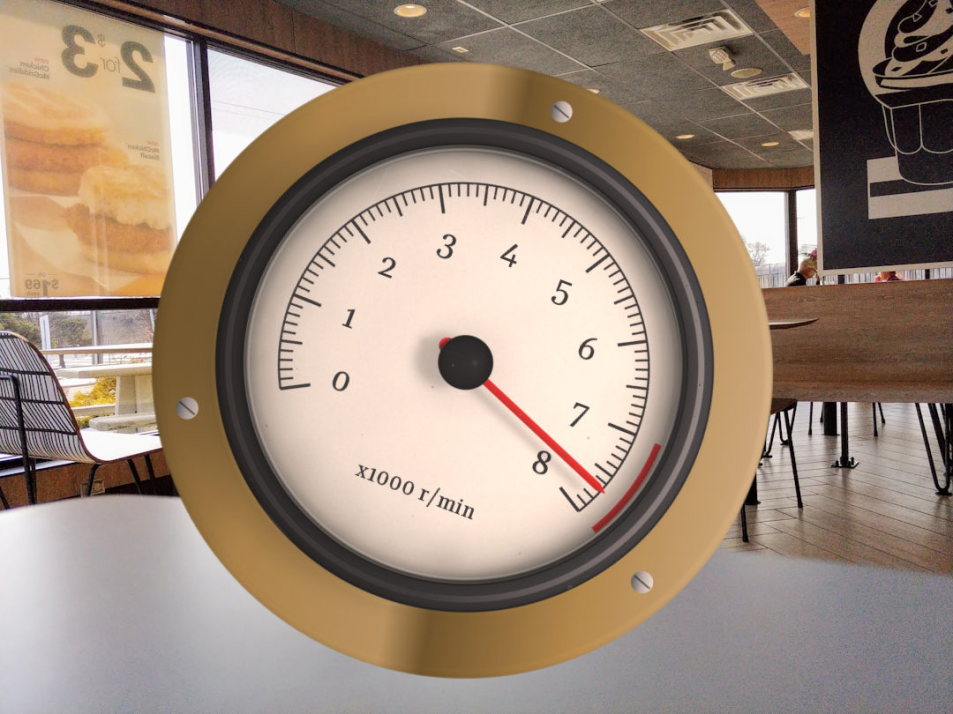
rpm 7700
